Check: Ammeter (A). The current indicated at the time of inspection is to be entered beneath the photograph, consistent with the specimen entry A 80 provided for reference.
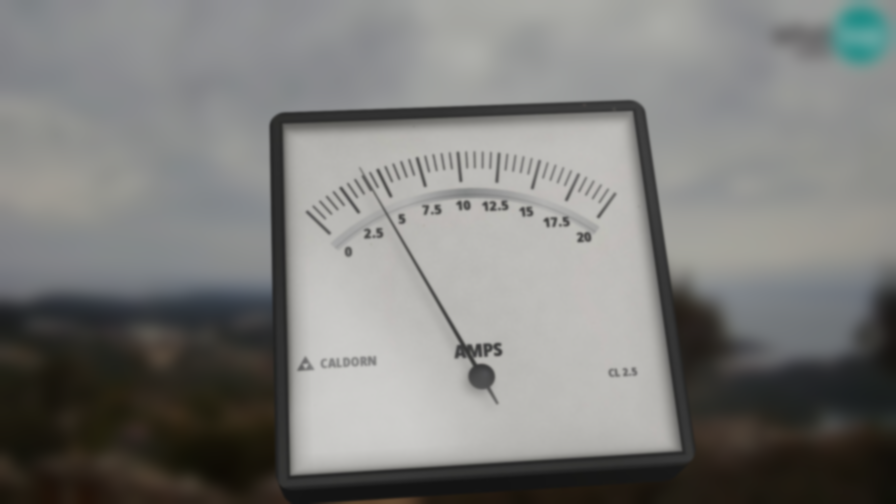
A 4
